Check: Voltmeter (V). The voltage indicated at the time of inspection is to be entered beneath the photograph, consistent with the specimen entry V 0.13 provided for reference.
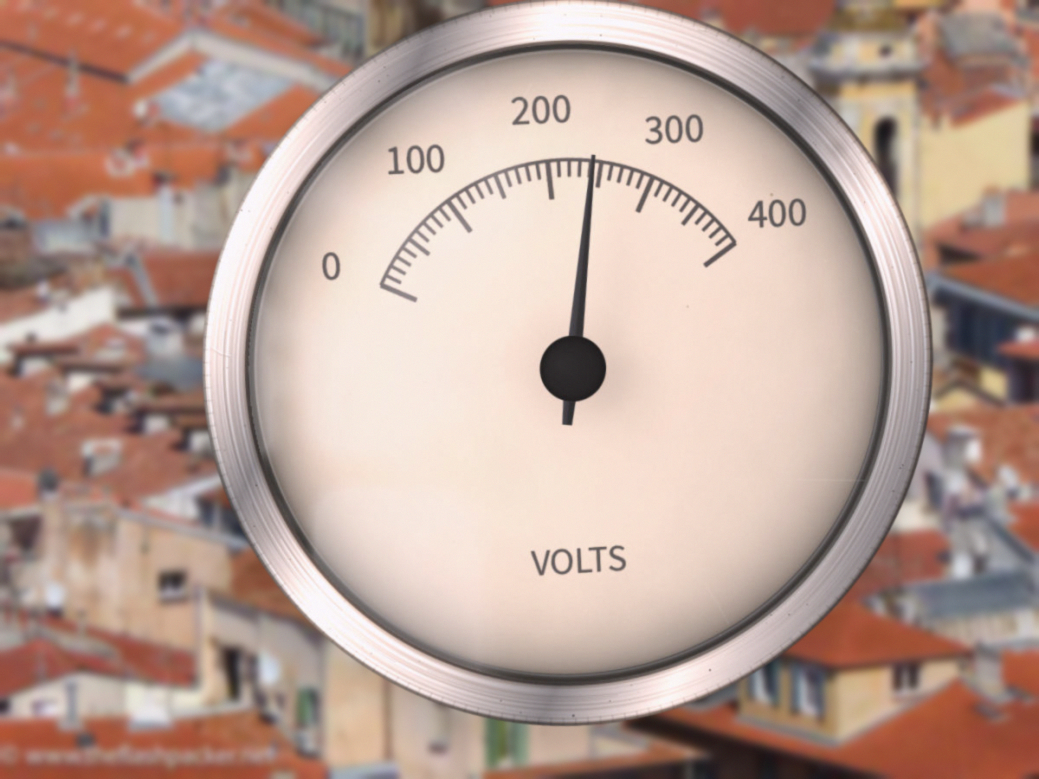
V 240
